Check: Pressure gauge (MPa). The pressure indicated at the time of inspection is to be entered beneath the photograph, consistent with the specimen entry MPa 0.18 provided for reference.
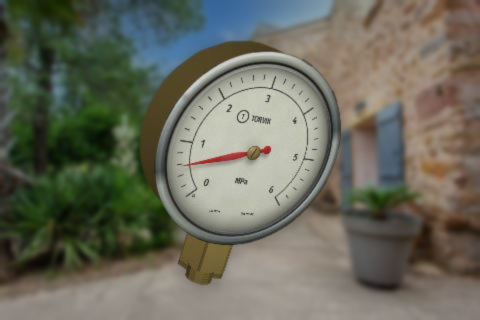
MPa 0.6
